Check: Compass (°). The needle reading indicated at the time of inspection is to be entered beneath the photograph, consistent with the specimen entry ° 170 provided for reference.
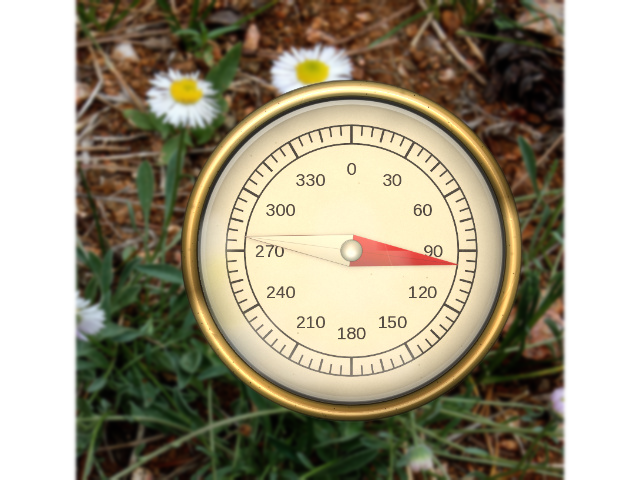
° 97.5
